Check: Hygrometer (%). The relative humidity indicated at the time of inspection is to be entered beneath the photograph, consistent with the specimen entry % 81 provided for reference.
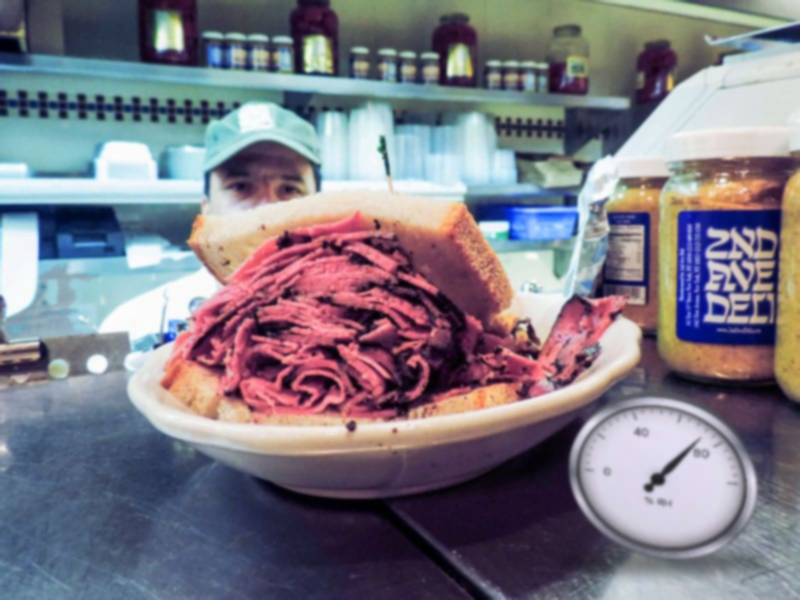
% 72
